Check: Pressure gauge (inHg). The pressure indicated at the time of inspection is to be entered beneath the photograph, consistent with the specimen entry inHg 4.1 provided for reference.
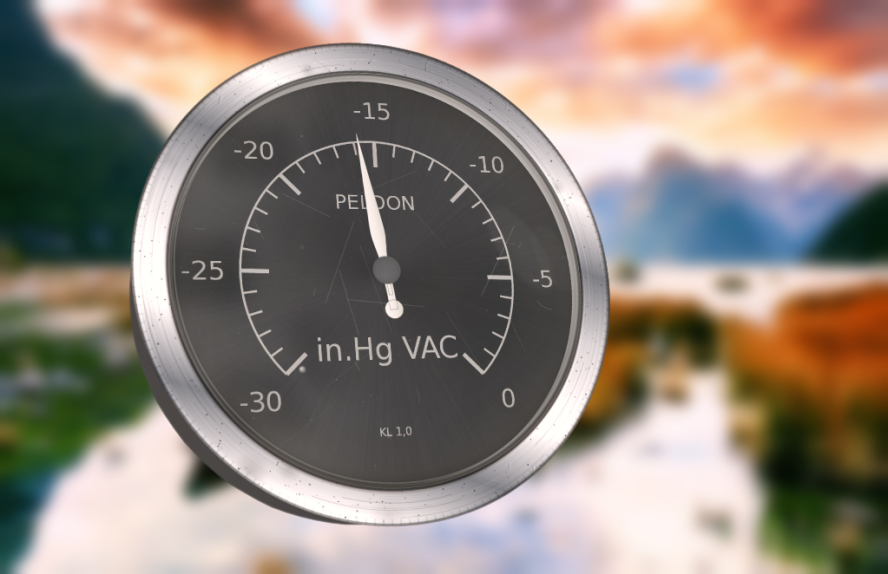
inHg -16
